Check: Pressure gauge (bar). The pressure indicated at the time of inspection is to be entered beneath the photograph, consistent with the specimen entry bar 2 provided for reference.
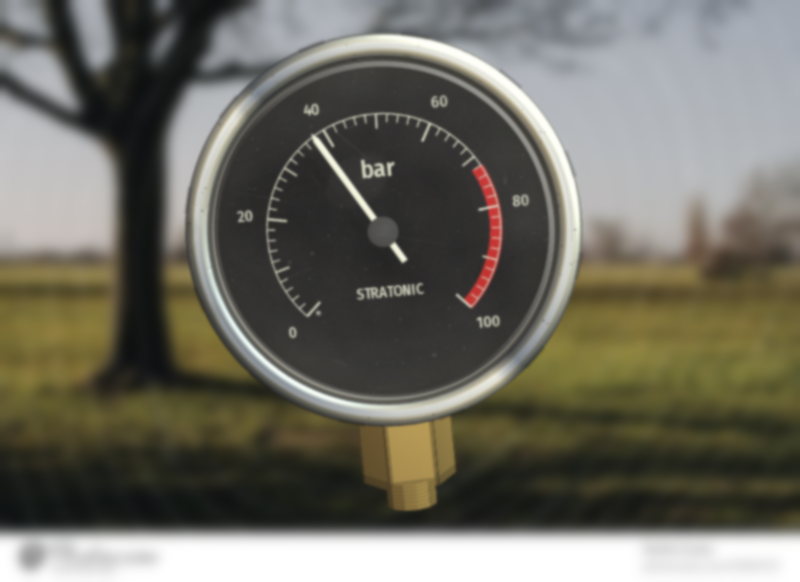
bar 38
